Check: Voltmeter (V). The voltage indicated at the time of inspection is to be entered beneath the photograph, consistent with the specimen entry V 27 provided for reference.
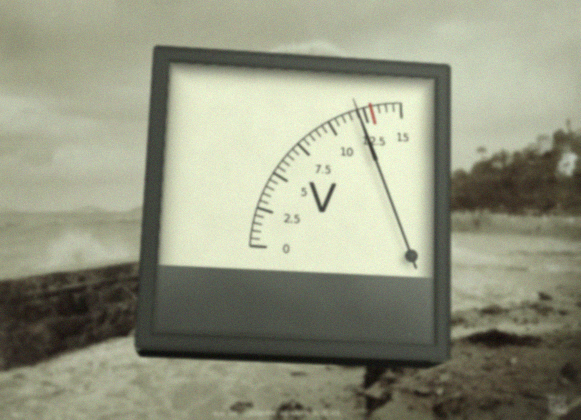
V 12
